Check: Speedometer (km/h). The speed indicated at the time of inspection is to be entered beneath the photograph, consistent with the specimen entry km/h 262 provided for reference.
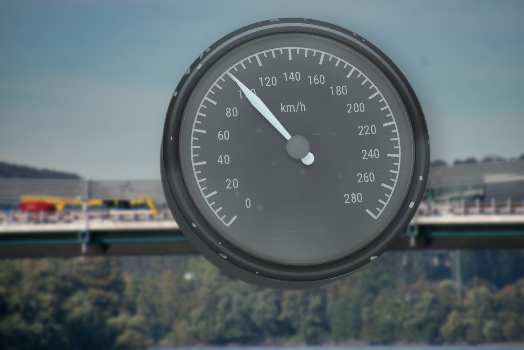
km/h 100
